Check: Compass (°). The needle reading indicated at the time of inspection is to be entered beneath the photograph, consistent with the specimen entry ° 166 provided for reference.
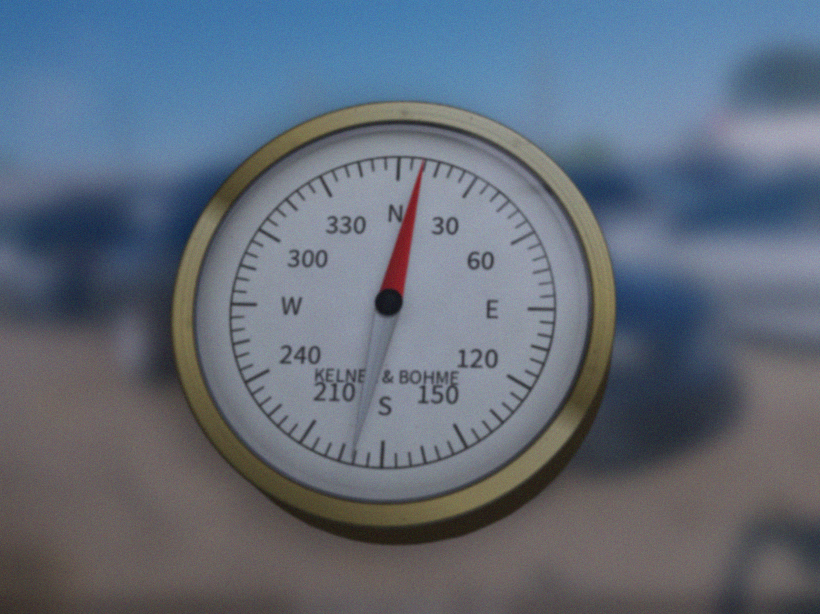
° 10
